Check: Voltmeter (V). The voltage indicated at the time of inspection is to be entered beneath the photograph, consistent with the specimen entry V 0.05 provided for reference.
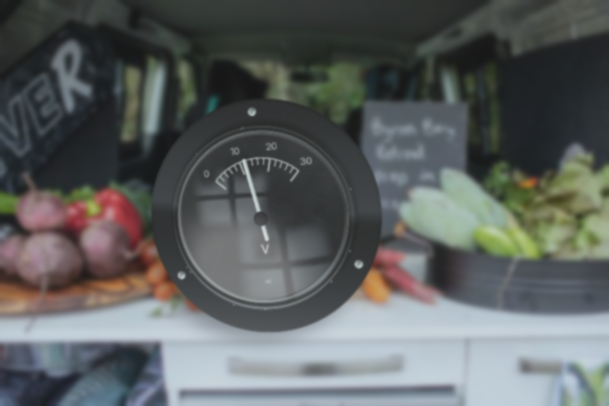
V 12
